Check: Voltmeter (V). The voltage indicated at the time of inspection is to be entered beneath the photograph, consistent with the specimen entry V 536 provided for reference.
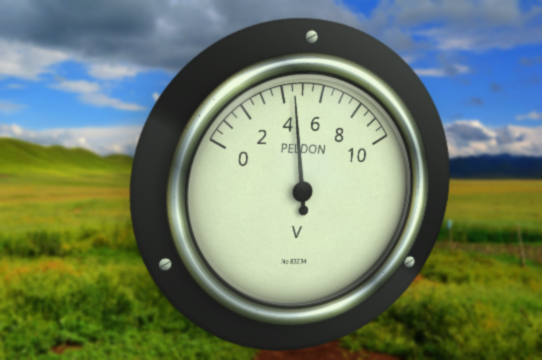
V 4.5
